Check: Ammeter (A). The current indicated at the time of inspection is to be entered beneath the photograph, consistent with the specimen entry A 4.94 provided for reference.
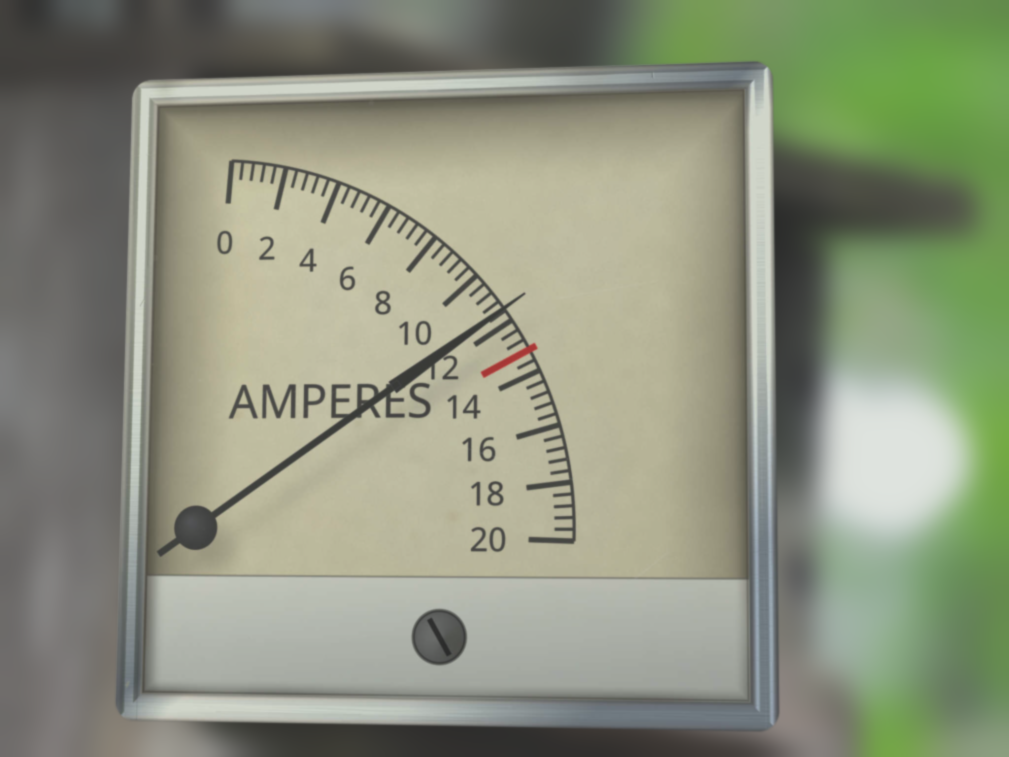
A 11.6
